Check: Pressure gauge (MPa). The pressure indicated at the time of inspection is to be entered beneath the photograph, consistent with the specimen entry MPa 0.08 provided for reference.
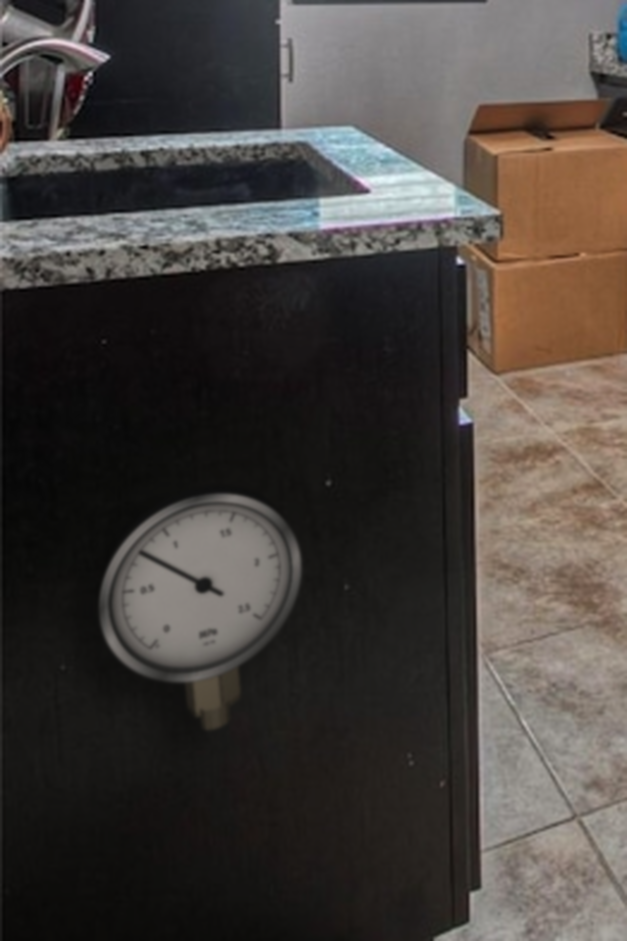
MPa 0.8
